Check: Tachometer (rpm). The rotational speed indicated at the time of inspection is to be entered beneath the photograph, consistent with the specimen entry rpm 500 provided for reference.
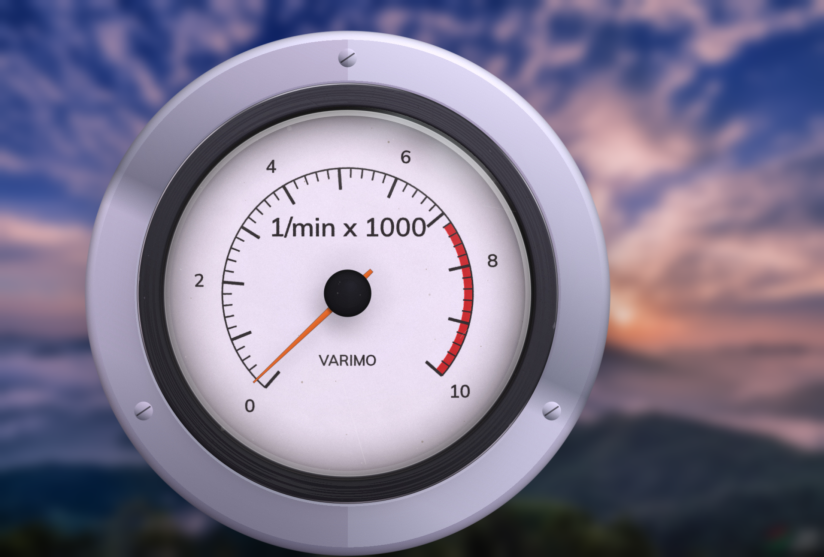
rpm 200
